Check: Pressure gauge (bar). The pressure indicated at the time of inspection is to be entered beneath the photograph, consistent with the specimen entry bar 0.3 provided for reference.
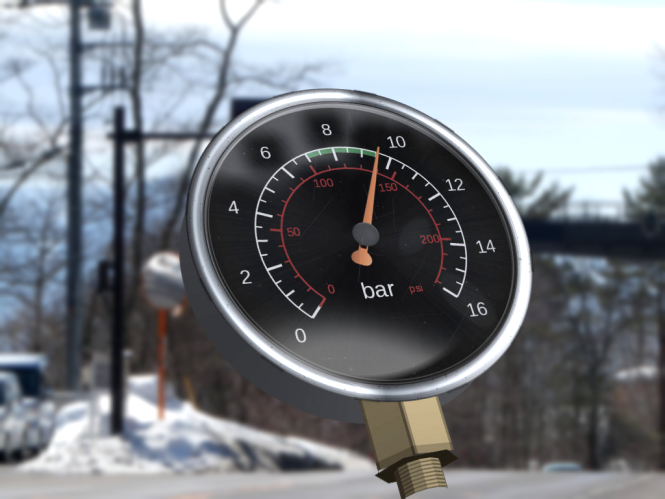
bar 9.5
